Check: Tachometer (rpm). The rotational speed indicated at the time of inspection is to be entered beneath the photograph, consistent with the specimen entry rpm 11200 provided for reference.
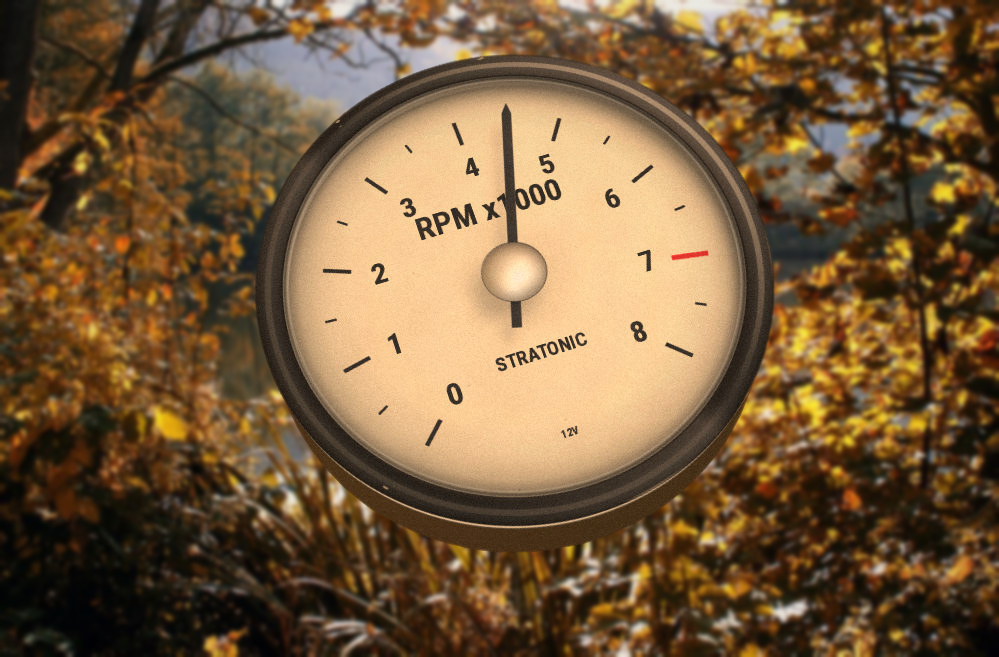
rpm 4500
